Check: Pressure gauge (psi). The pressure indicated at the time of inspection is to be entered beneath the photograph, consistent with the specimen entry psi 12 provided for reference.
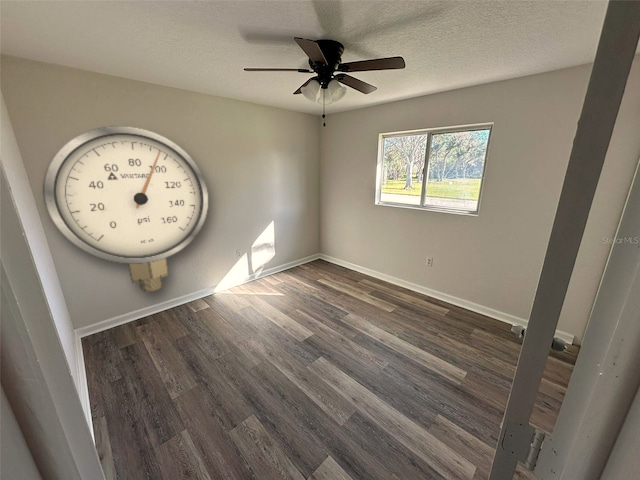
psi 95
